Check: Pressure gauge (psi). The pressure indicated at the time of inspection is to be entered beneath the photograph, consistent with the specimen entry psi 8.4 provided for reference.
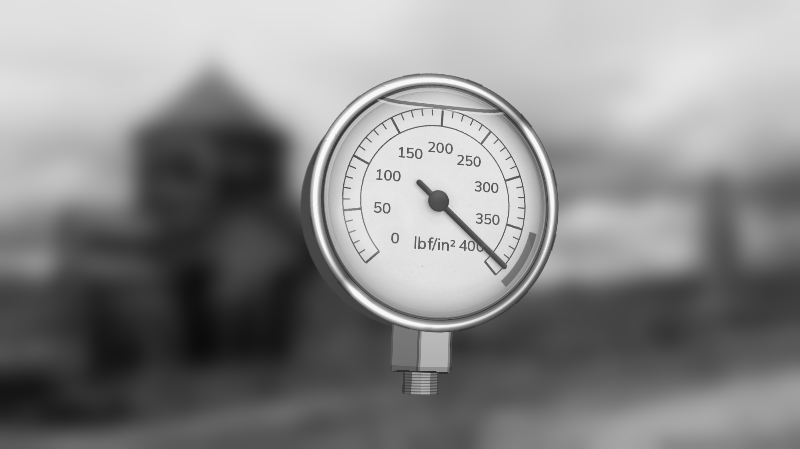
psi 390
